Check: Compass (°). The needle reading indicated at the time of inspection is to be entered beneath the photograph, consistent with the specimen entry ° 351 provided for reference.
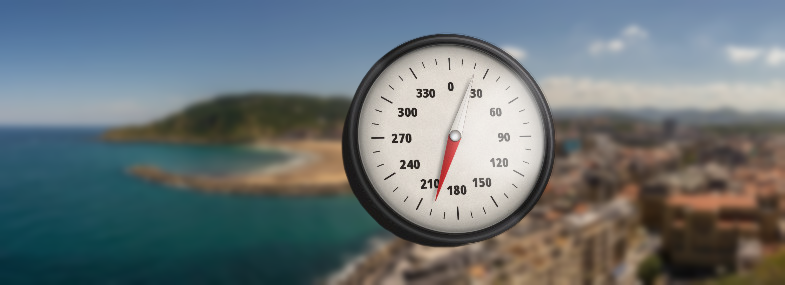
° 200
